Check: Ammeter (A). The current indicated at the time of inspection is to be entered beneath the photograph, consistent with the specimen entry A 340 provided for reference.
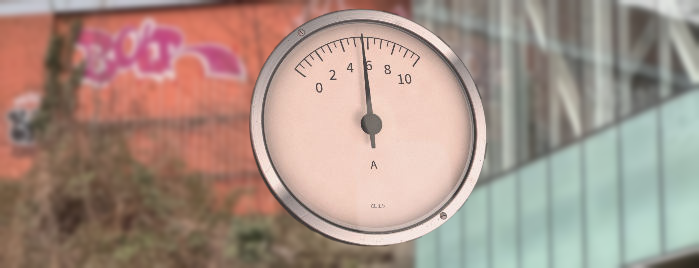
A 5.5
